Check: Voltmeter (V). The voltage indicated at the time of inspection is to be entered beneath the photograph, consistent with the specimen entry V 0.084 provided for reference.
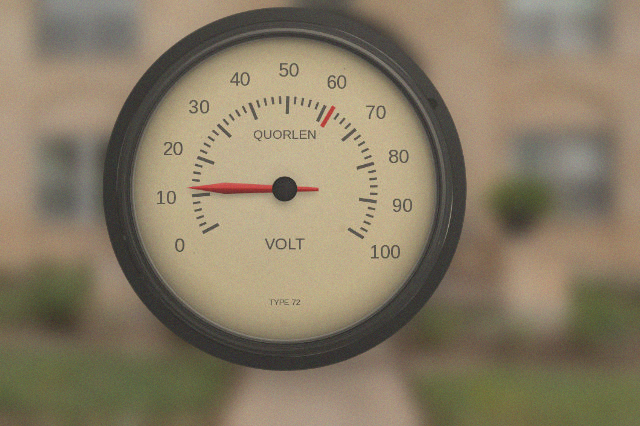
V 12
